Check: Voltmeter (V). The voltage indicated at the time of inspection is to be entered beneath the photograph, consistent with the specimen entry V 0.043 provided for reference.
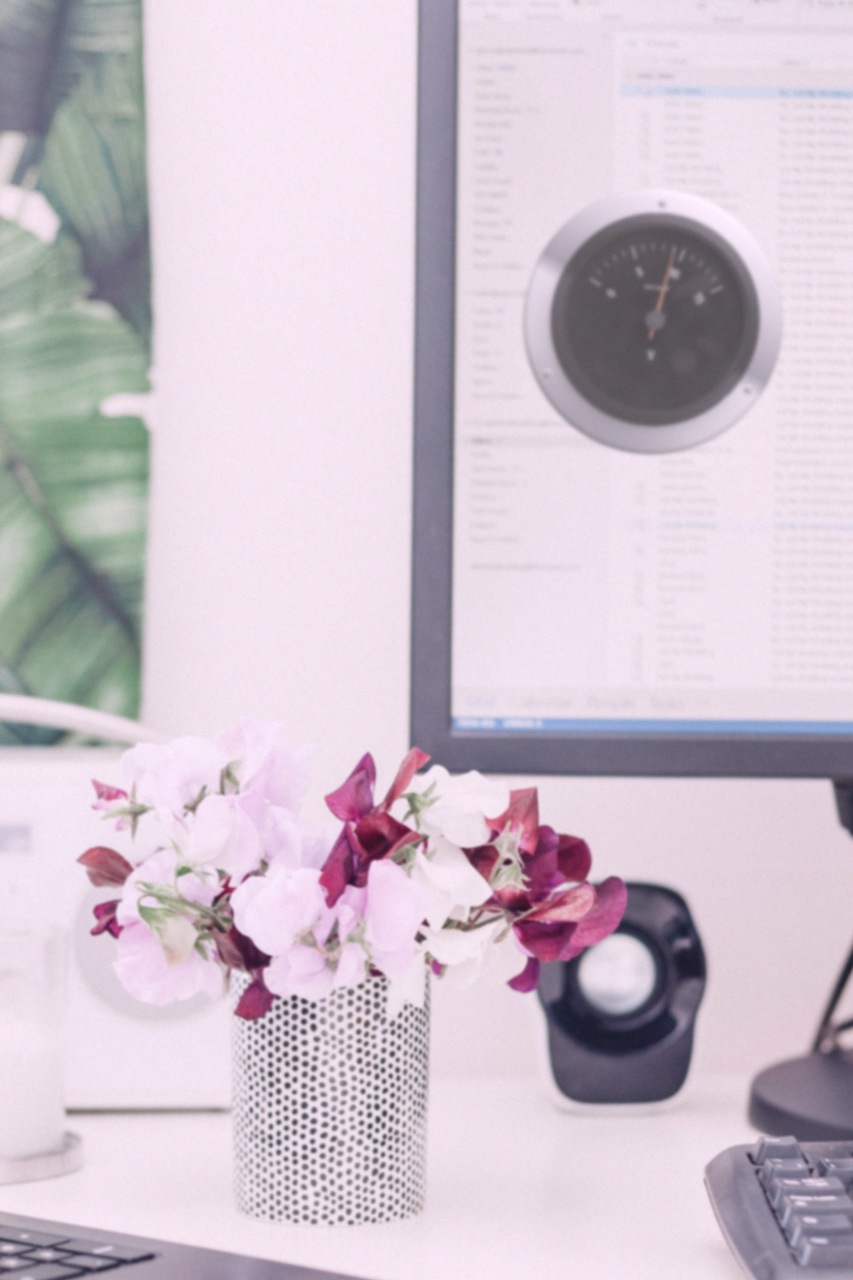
V 9
